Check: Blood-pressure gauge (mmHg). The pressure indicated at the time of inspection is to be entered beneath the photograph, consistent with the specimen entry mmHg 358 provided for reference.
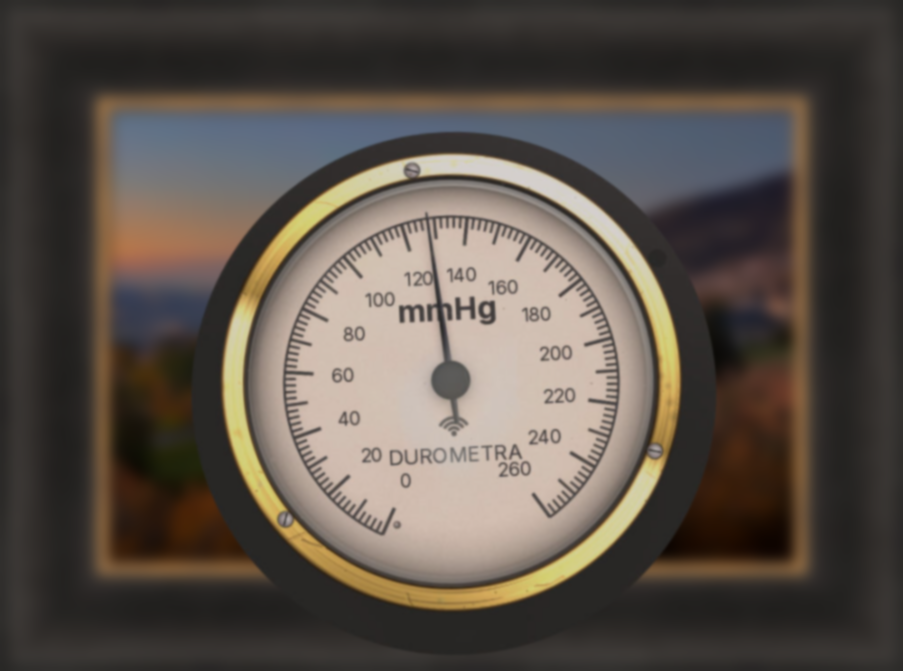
mmHg 128
